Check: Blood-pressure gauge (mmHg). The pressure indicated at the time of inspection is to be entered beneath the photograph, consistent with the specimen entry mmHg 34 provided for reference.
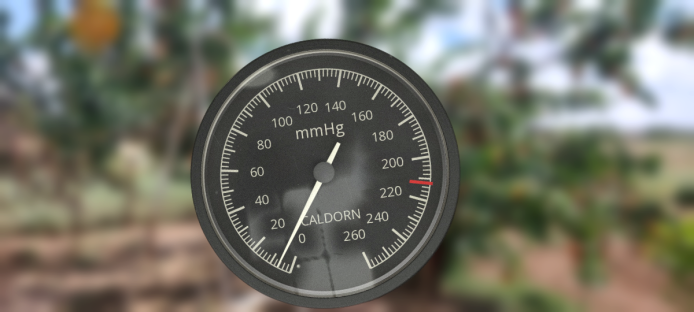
mmHg 6
